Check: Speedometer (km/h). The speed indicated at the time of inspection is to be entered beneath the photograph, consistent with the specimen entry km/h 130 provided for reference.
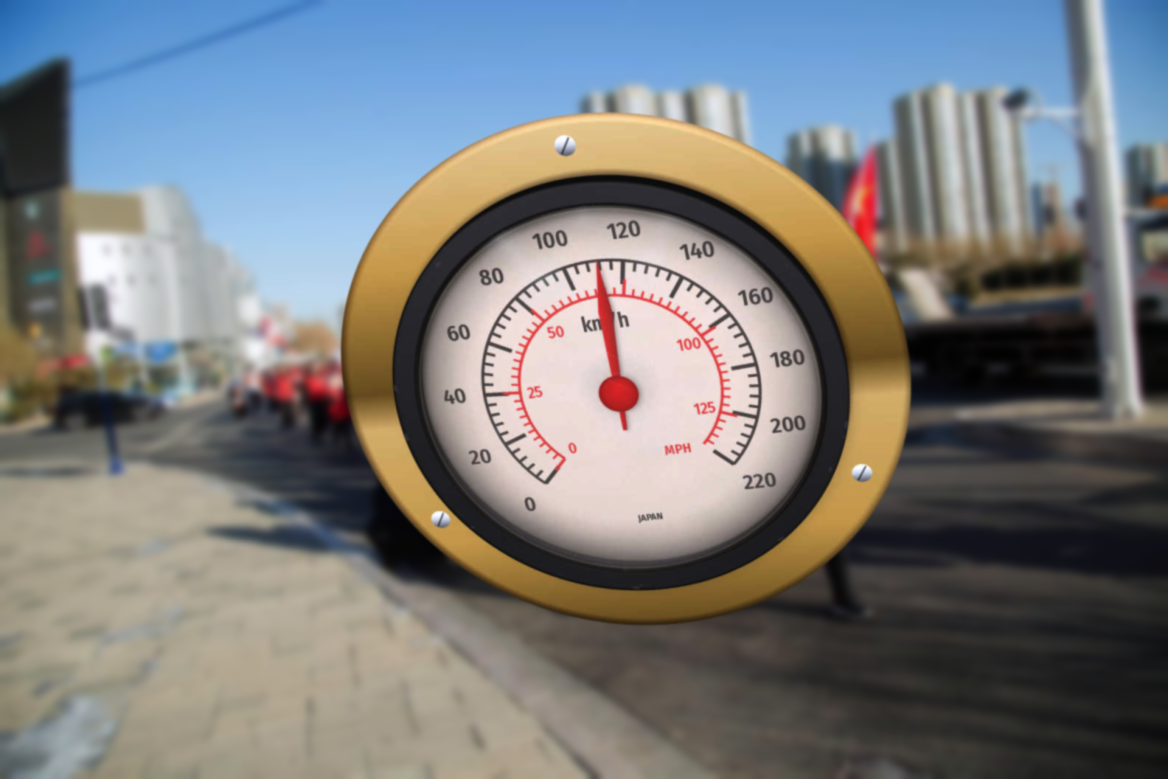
km/h 112
